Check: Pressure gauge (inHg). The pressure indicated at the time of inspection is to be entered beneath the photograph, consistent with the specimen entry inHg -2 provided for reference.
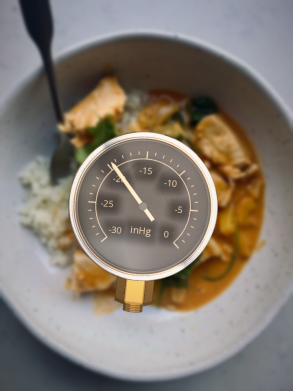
inHg -19.5
